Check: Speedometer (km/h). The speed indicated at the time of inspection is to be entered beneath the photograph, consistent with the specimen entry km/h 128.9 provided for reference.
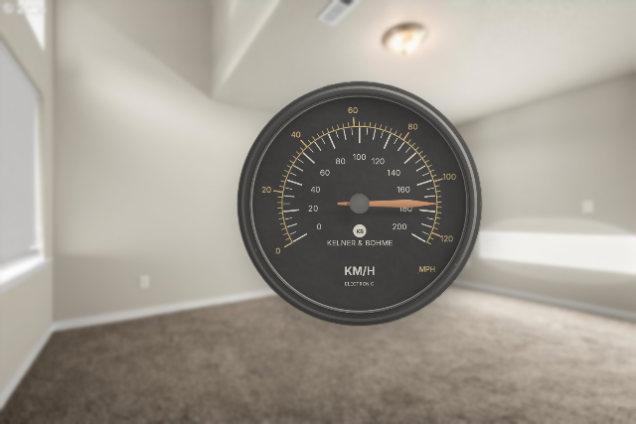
km/h 175
